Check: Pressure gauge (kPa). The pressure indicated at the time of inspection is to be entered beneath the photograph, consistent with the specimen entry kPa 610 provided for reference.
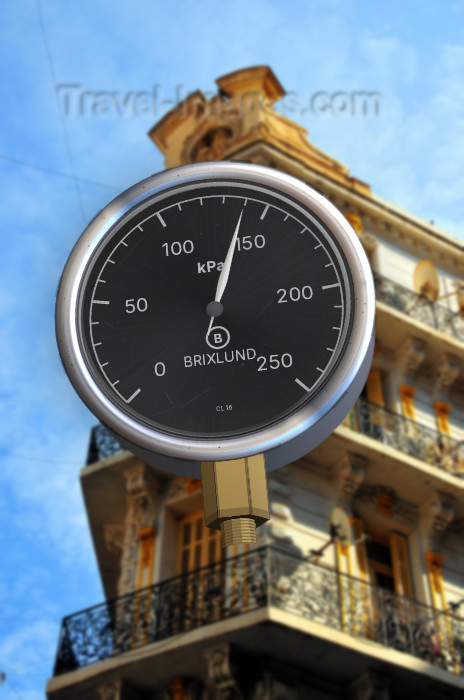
kPa 140
